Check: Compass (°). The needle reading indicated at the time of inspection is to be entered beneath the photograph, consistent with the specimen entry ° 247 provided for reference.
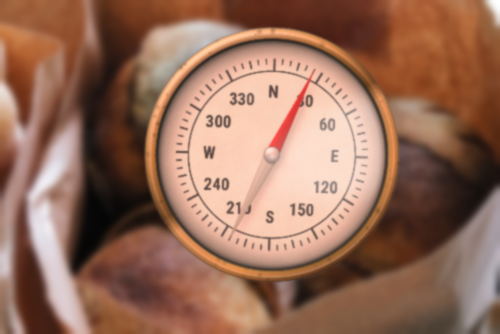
° 25
